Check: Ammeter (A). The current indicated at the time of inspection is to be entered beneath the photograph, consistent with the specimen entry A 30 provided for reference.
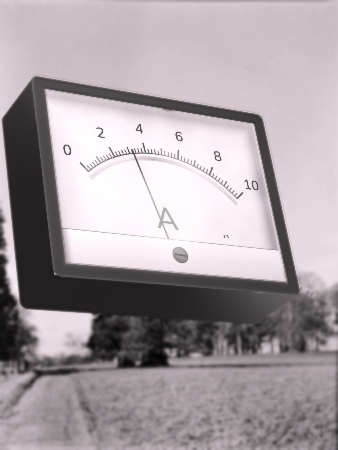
A 3
